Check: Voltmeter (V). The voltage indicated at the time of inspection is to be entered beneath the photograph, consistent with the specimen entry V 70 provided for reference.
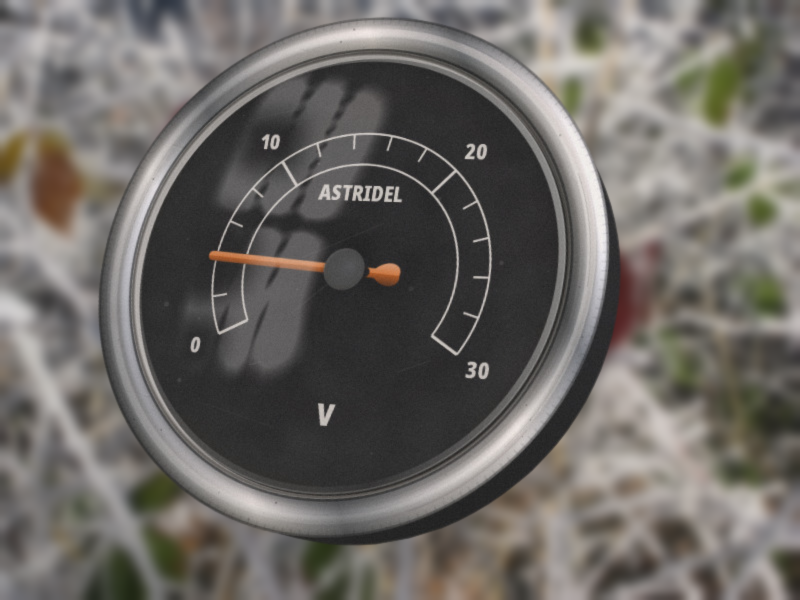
V 4
